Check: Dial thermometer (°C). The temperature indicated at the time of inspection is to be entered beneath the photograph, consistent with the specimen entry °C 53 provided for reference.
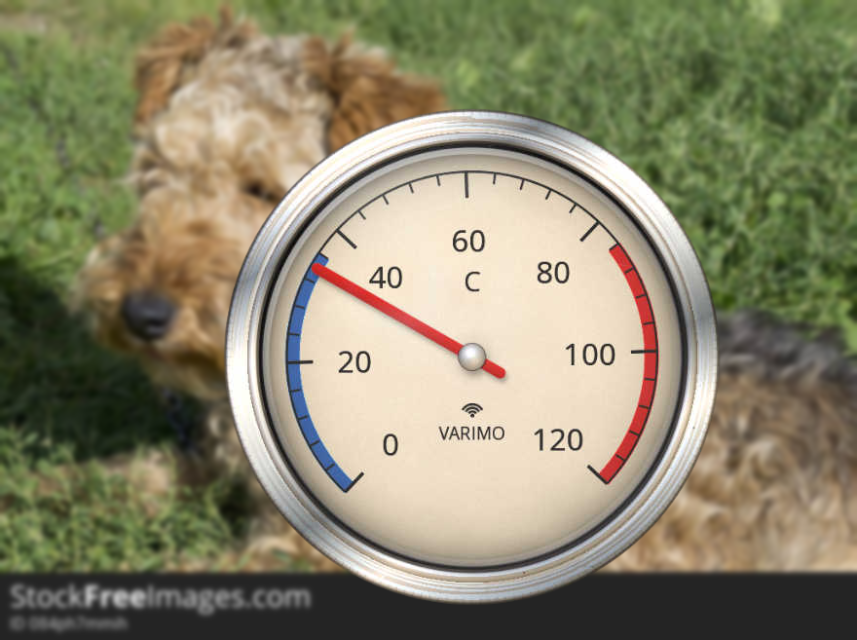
°C 34
